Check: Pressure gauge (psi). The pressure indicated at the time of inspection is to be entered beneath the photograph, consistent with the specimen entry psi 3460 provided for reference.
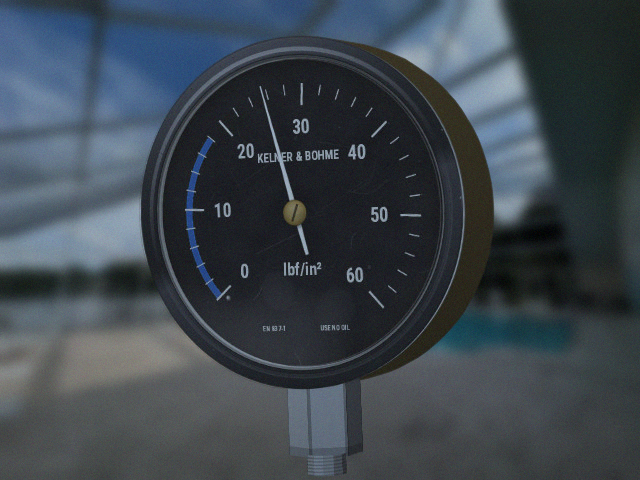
psi 26
